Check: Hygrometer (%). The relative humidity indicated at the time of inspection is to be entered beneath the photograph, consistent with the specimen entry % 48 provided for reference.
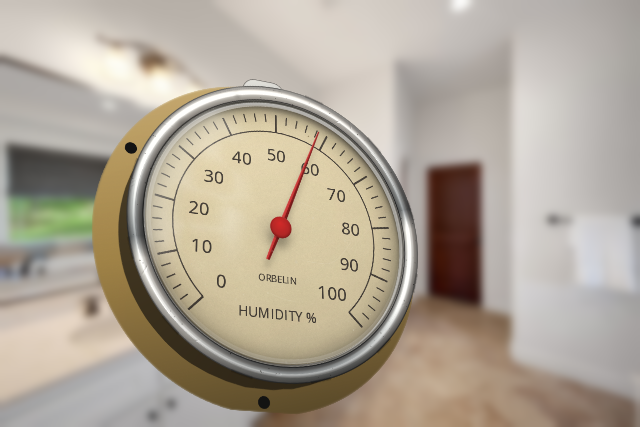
% 58
